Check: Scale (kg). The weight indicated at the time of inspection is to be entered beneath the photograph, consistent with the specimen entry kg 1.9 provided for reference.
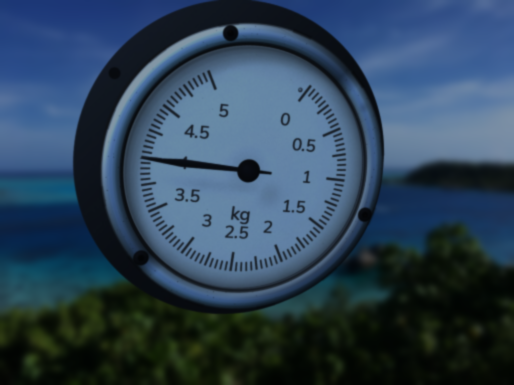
kg 4
